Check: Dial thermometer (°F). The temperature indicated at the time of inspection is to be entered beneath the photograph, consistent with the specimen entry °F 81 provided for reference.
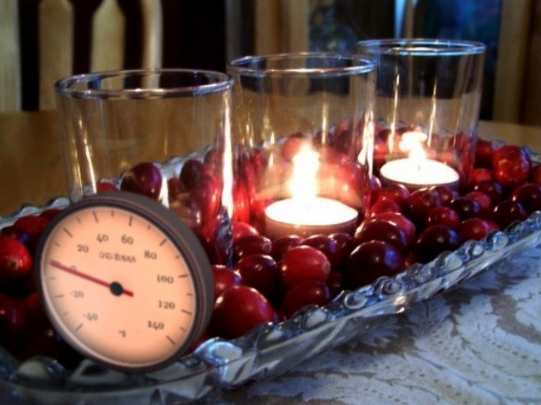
°F 0
